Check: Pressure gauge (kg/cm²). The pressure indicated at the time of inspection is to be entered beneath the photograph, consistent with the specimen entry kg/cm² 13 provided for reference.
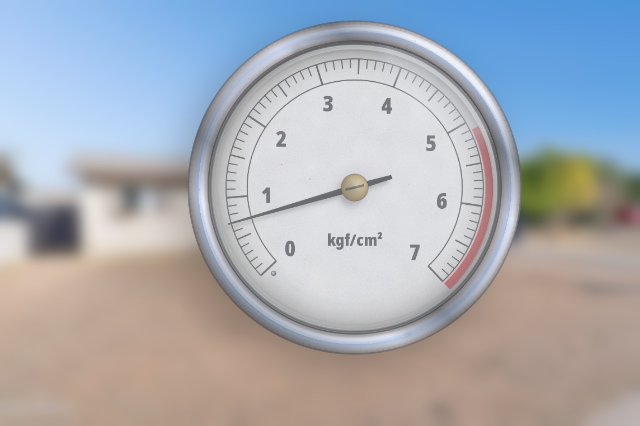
kg/cm² 0.7
